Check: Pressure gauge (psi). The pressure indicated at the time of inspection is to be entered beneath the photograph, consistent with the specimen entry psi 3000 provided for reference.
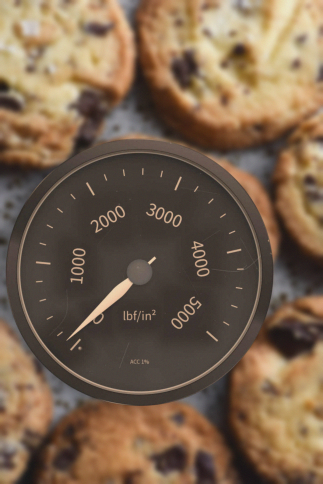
psi 100
